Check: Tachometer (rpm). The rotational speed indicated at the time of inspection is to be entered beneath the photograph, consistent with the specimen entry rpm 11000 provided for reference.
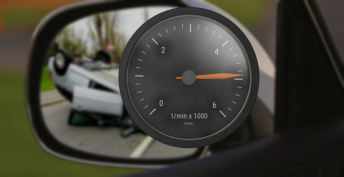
rpm 4900
